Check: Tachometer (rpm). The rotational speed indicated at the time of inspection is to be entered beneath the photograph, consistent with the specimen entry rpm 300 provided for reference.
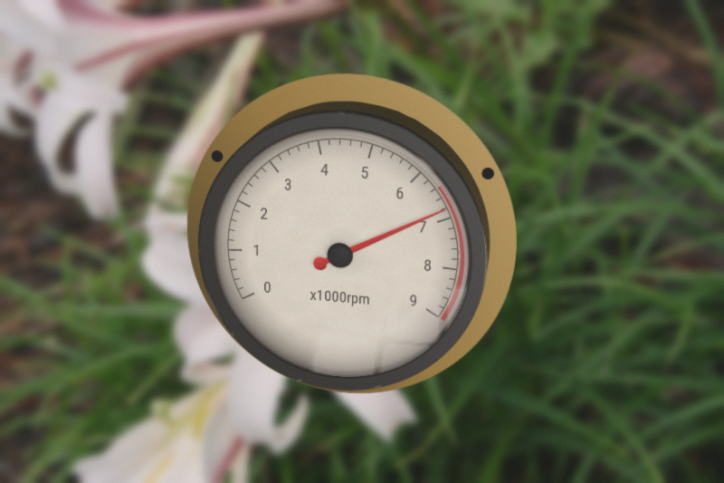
rpm 6800
